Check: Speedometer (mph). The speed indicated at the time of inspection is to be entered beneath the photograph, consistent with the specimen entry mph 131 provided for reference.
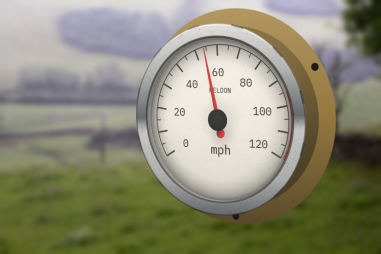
mph 55
